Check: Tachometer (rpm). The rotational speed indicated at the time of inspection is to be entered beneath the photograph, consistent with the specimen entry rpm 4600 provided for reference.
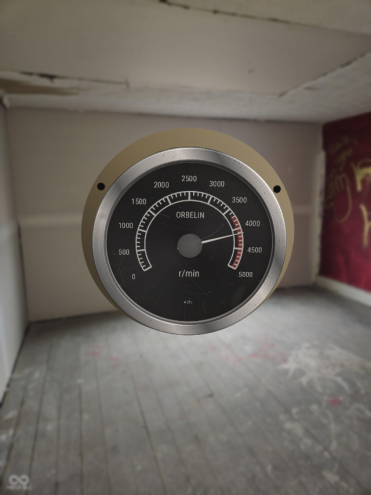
rpm 4100
